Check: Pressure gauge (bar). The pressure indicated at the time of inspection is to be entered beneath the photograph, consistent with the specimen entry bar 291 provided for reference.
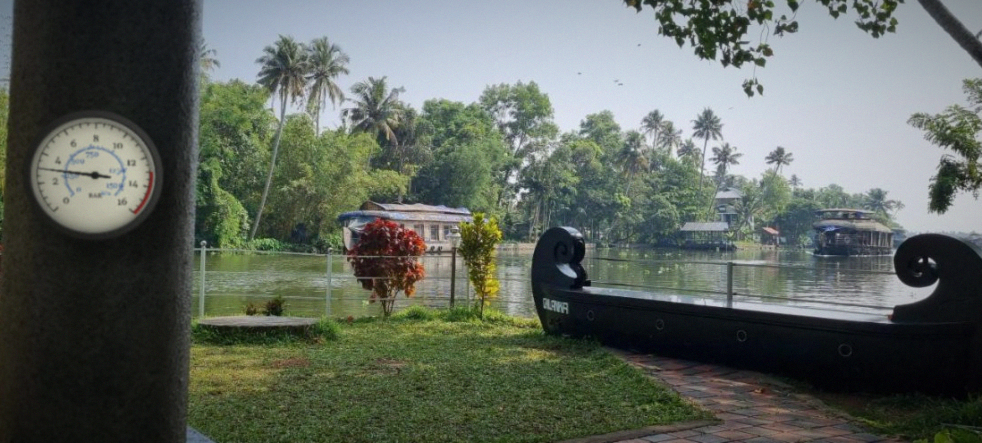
bar 3
